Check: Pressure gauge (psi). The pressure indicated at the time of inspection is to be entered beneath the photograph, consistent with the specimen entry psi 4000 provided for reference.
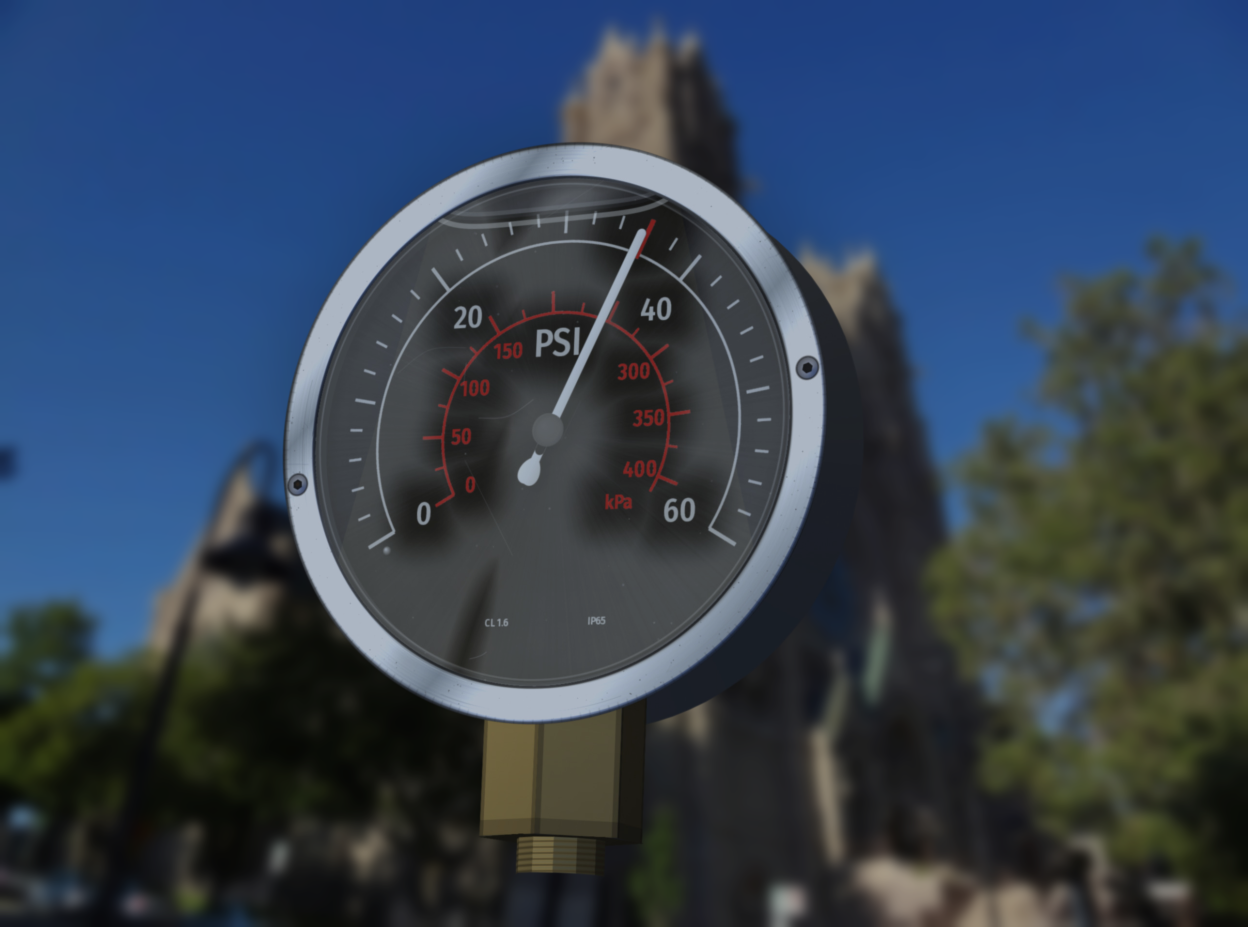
psi 36
